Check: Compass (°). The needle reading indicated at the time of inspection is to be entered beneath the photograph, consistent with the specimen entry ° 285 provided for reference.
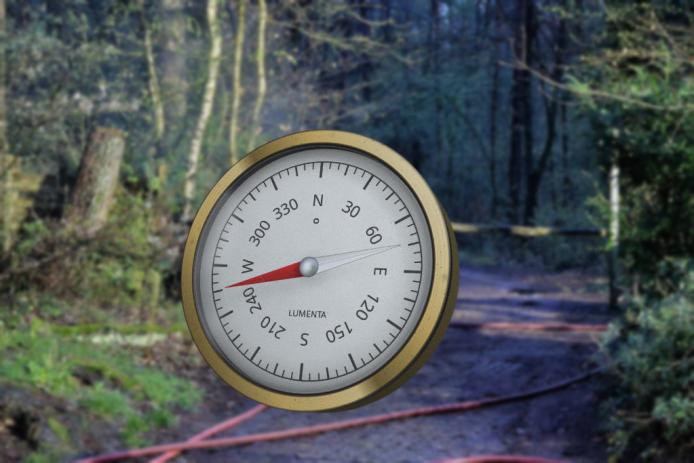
° 255
